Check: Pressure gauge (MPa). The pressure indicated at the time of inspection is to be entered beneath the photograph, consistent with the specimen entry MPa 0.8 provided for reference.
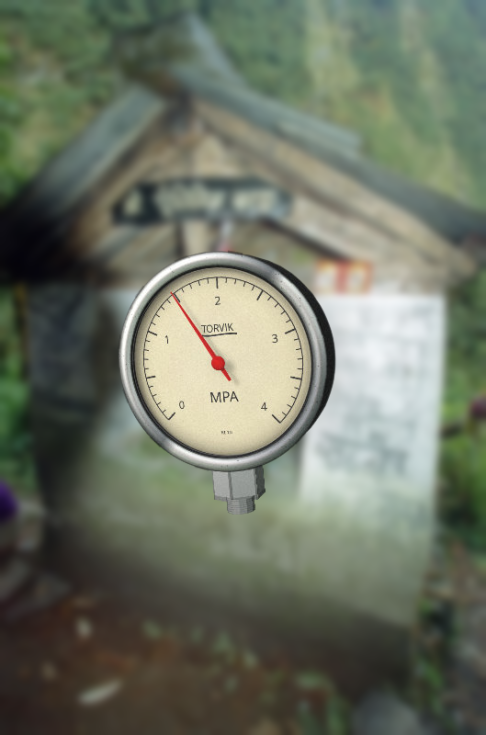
MPa 1.5
